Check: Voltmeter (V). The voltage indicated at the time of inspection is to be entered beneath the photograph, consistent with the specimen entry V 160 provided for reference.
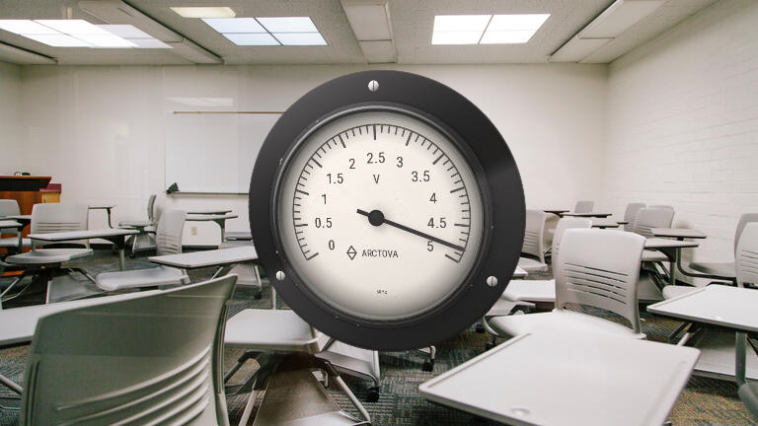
V 4.8
